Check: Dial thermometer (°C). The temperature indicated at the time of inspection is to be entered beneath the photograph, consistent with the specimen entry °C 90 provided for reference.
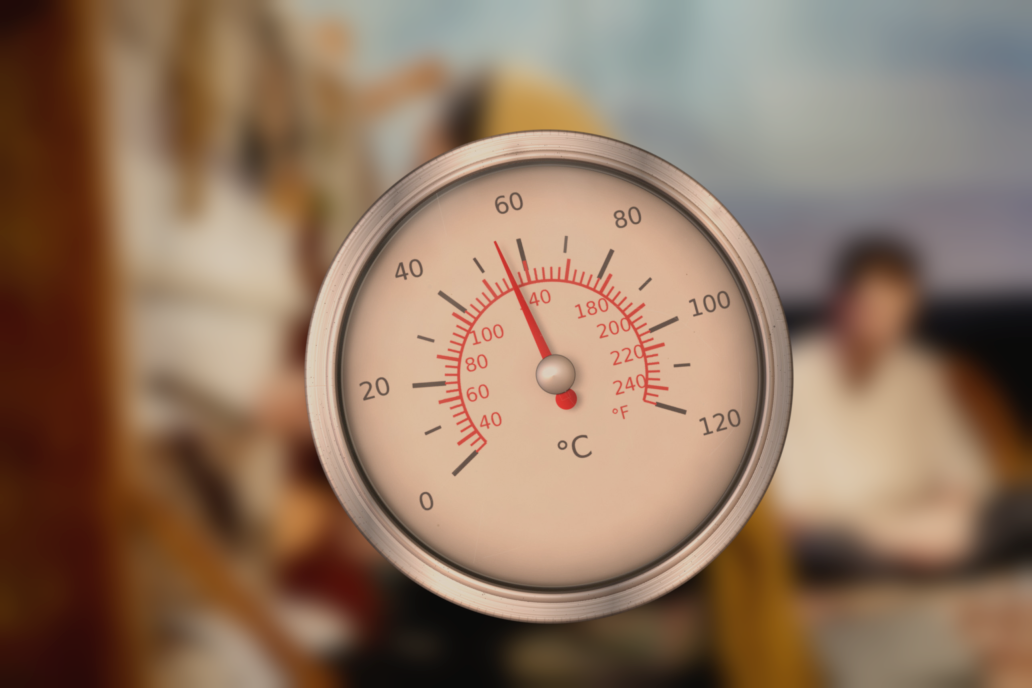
°C 55
